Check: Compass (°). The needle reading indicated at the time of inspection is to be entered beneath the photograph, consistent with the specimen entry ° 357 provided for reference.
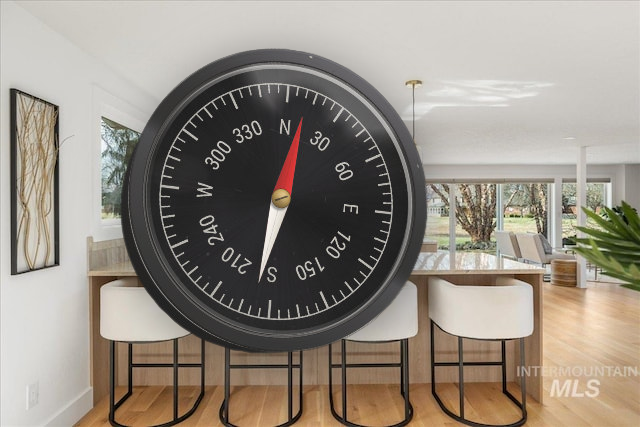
° 10
